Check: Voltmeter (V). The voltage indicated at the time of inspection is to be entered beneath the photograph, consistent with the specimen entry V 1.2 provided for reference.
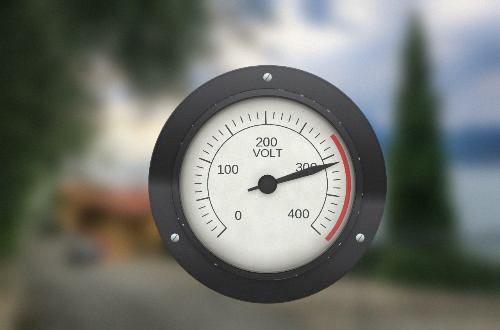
V 310
